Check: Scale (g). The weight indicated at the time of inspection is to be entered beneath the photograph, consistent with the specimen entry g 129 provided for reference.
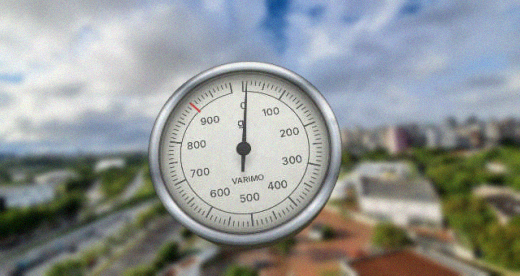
g 10
